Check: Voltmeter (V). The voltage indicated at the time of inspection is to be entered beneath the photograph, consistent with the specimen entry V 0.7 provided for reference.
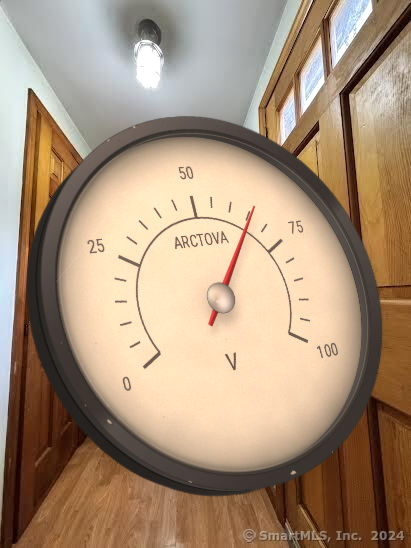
V 65
